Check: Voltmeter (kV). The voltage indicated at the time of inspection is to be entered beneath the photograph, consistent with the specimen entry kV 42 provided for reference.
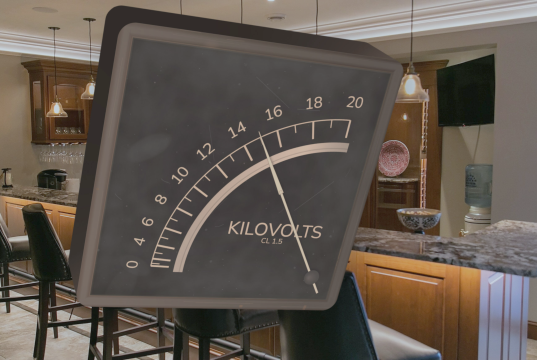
kV 15
